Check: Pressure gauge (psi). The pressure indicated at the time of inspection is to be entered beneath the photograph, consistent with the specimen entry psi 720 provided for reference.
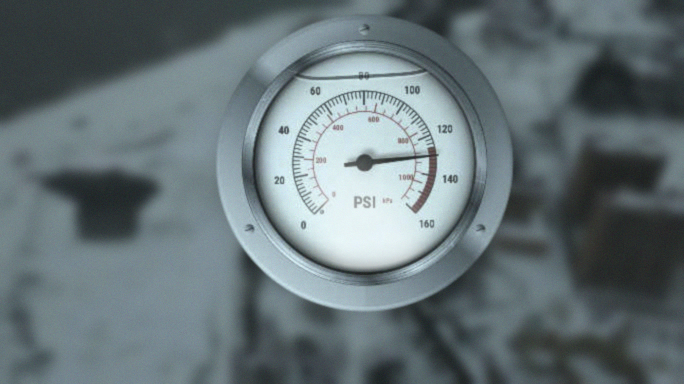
psi 130
